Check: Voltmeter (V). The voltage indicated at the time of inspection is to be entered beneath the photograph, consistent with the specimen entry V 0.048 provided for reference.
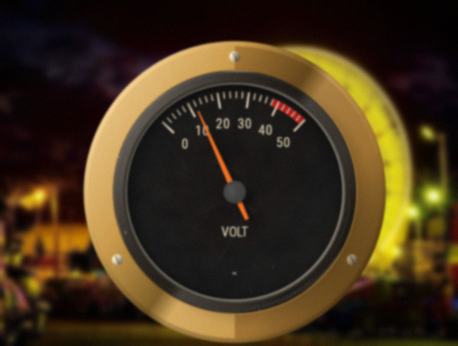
V 12
